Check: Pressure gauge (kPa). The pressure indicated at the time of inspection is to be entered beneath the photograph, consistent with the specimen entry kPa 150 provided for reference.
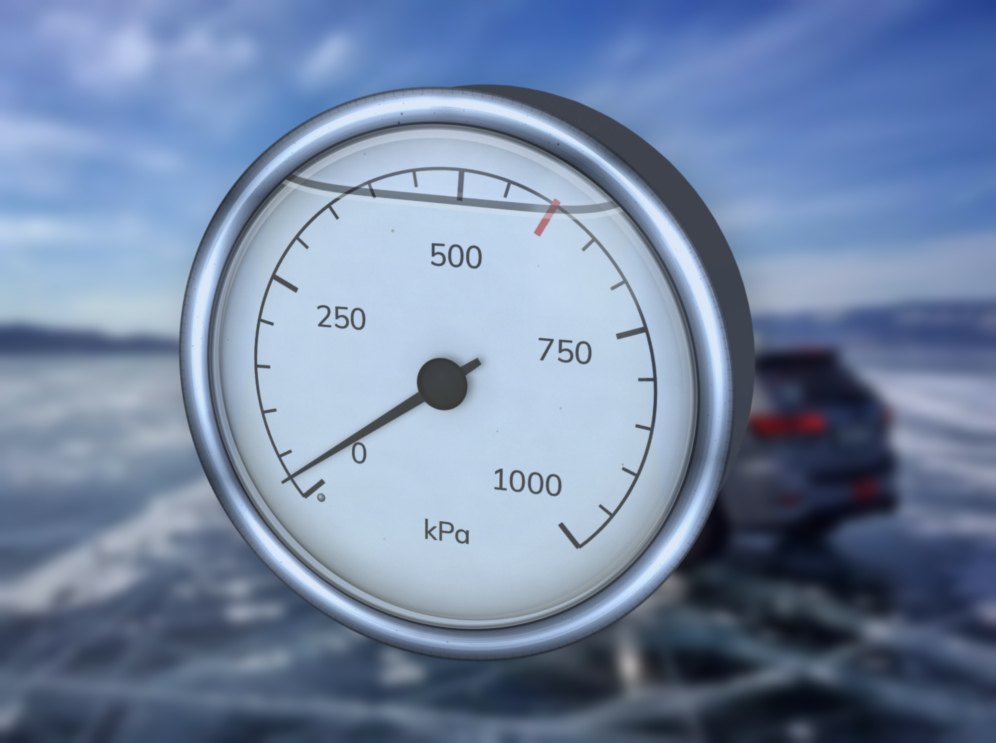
kPa 25
